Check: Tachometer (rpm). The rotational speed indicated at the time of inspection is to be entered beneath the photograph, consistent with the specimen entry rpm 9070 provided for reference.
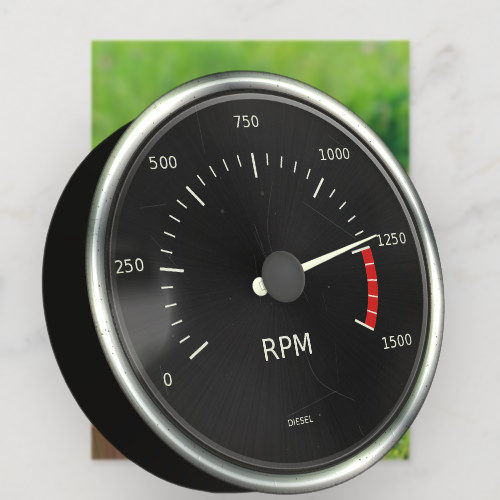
rpm 1225
